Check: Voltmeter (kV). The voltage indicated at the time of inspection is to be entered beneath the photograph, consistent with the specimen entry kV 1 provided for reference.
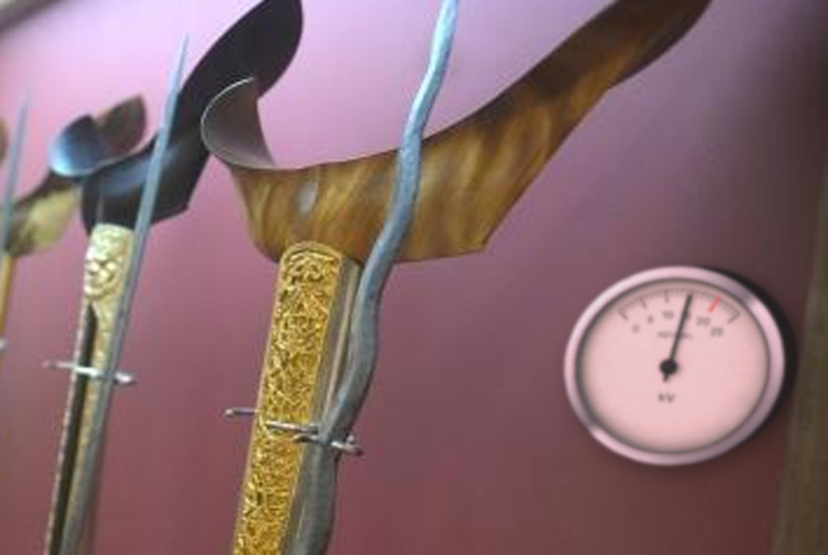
kV 15
